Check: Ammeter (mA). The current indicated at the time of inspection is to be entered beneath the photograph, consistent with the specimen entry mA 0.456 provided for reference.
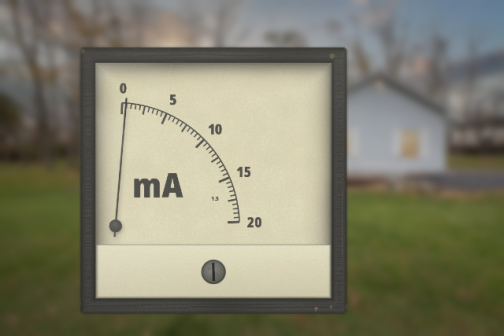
mA 0.5
